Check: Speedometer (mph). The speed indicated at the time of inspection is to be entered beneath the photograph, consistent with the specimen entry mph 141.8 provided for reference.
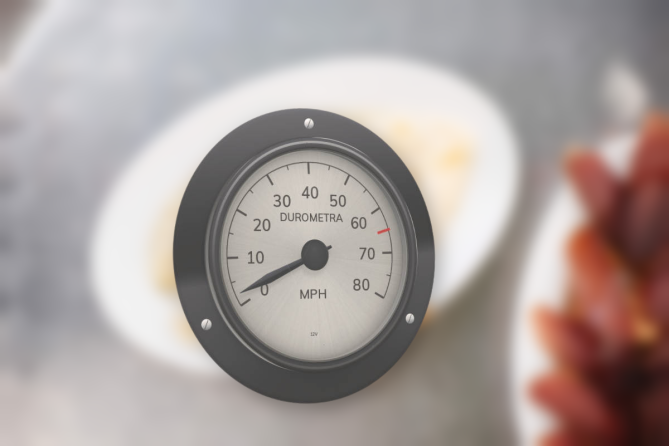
mph 2.5
